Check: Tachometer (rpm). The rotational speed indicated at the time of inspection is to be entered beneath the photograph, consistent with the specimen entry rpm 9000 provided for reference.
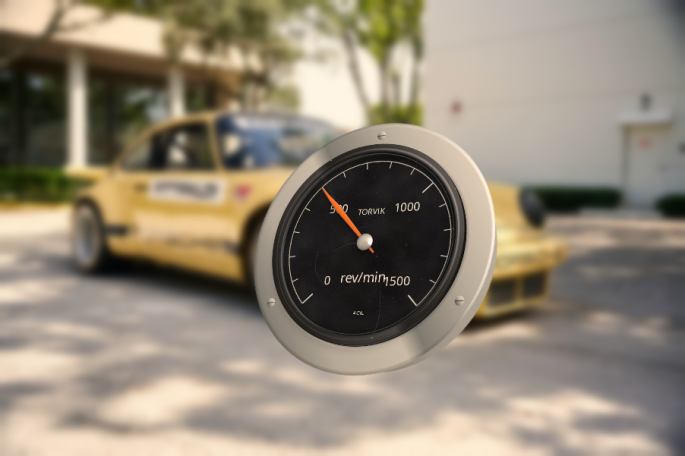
rpm 500
